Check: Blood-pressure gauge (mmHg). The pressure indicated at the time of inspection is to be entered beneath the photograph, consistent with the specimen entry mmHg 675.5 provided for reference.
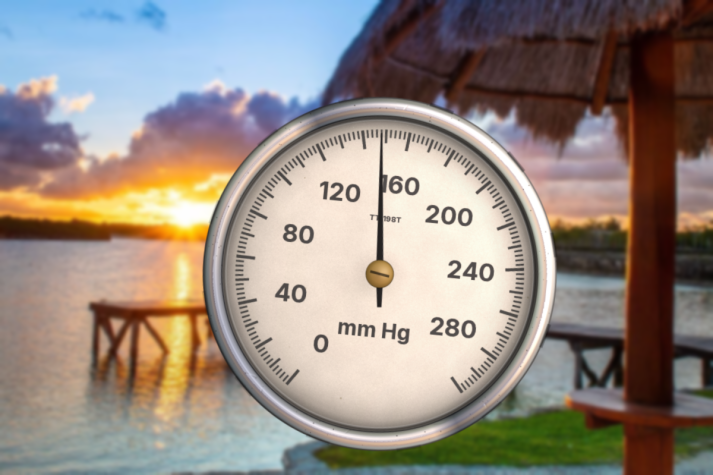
mmHg 148
